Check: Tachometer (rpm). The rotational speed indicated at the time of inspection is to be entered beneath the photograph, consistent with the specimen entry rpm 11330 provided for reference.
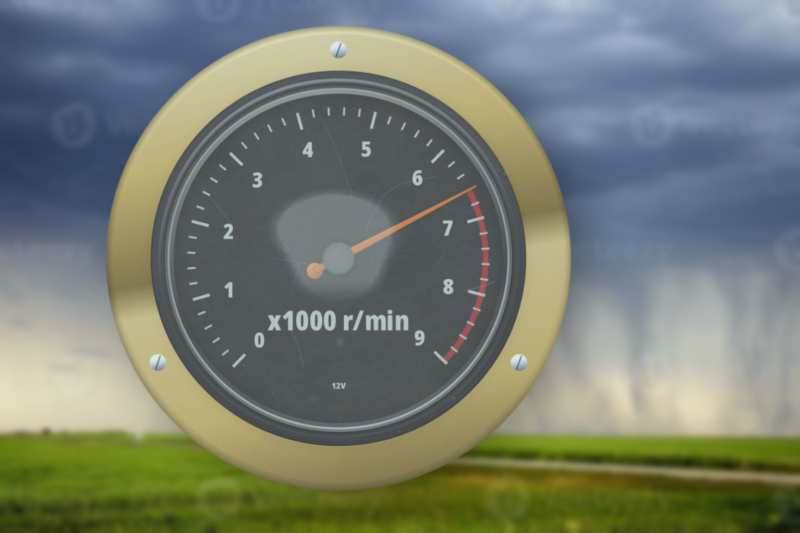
rpm 6600
